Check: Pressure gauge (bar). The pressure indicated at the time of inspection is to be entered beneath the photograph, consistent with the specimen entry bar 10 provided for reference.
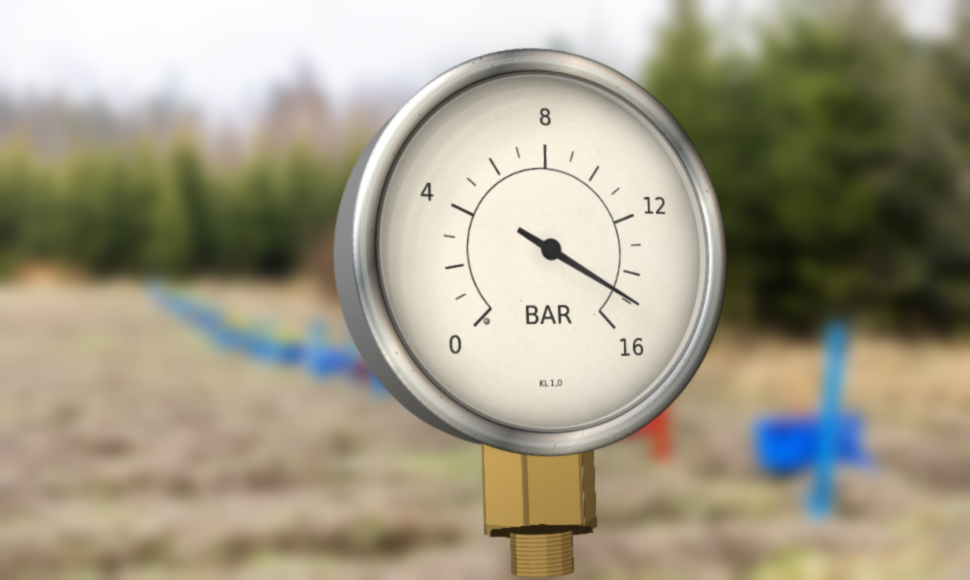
bar 15
